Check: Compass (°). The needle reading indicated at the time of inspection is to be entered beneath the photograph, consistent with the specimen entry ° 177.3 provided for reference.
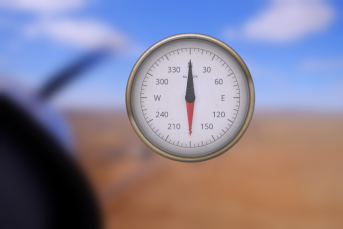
° 180
